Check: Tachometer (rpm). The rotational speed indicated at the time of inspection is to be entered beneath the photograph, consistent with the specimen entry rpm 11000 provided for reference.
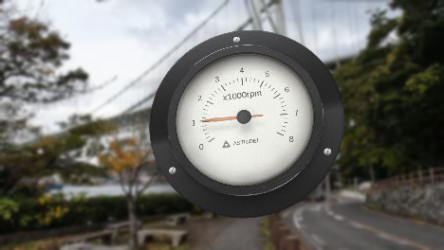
rpm 1000
